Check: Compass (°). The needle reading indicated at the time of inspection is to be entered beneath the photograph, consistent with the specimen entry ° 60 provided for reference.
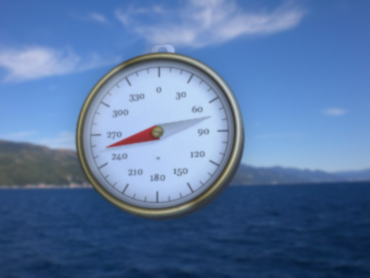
° 255
